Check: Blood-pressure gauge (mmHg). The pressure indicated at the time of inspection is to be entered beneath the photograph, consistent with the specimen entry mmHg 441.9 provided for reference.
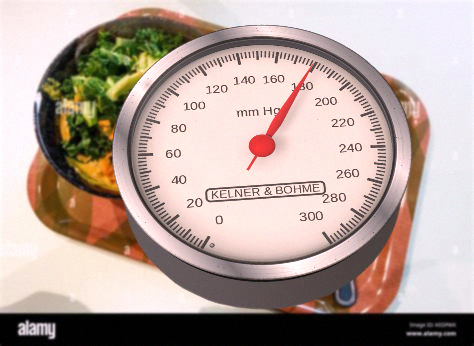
mmHg 180
